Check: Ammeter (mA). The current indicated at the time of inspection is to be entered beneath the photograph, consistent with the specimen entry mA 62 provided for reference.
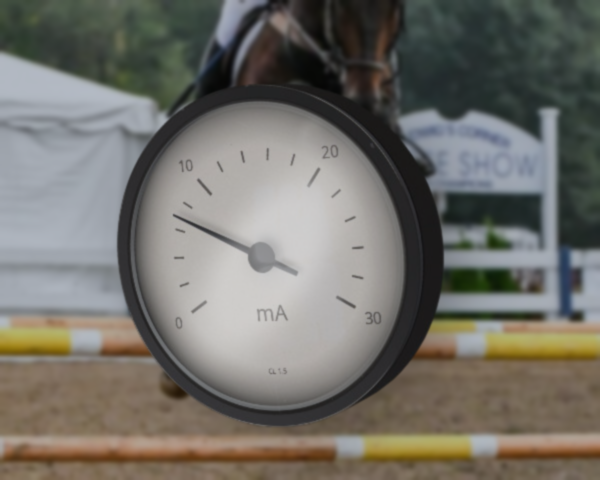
mA 7
